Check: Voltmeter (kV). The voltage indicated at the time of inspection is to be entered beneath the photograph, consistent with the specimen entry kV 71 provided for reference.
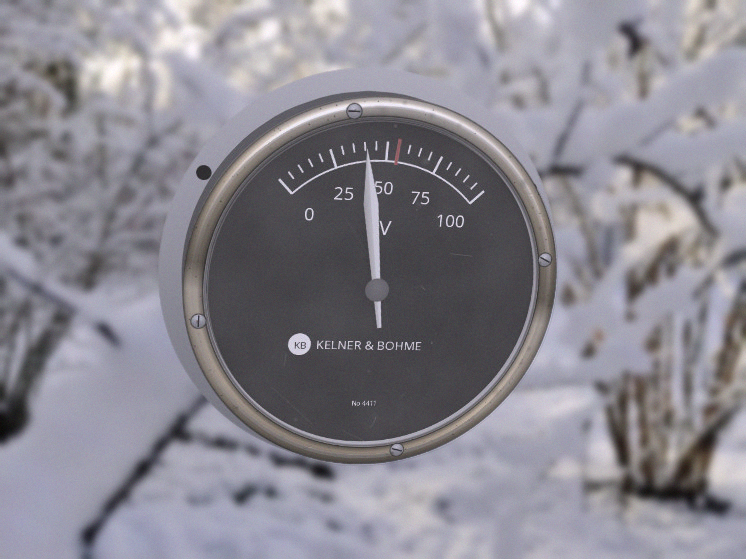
kV 40
